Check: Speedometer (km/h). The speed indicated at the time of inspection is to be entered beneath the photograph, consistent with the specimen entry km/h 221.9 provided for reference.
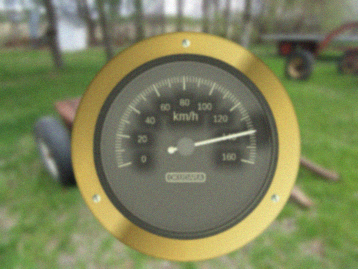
km/h 140
